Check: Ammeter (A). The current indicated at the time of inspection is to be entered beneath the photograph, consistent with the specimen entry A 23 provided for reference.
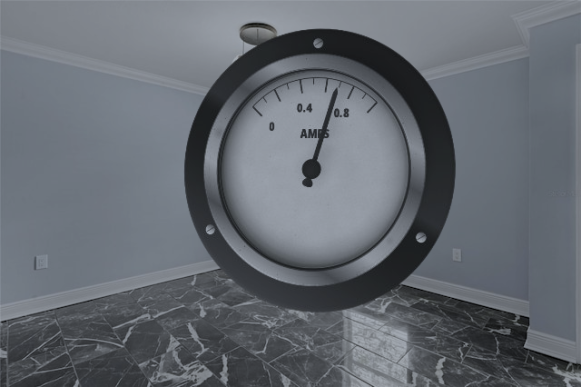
A 0.7
